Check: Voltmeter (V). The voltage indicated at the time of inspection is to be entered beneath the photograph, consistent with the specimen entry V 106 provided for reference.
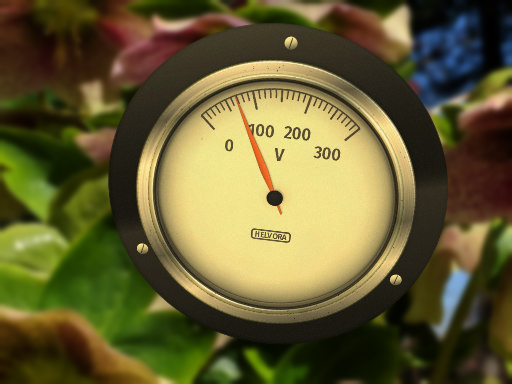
V 70
